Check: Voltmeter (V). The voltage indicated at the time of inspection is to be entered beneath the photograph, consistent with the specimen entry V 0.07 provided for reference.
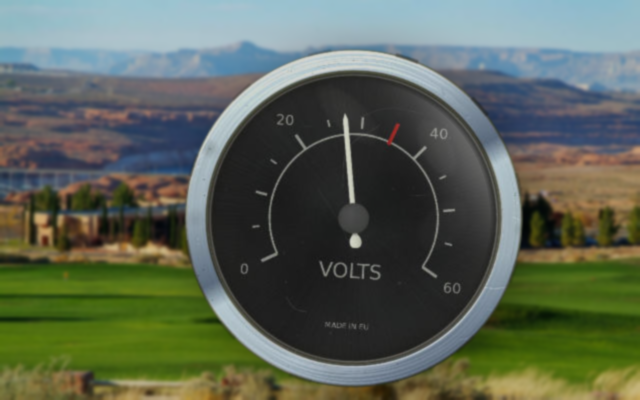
V 27.5
